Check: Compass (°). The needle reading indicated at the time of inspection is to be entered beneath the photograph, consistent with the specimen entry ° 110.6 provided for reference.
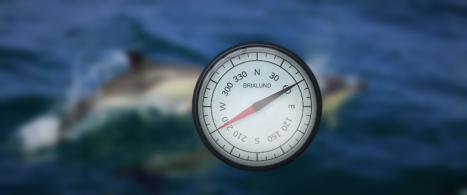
° 240
